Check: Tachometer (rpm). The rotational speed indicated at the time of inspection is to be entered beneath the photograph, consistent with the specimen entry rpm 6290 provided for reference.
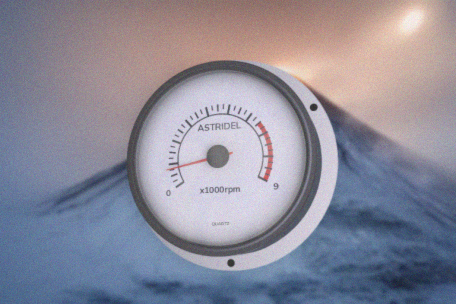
rpm 750
